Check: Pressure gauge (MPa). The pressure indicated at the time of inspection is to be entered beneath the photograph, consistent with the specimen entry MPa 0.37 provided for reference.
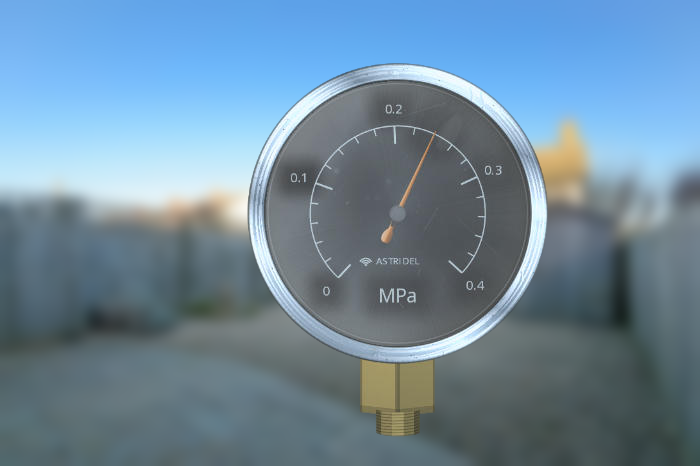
MPa 0.24
